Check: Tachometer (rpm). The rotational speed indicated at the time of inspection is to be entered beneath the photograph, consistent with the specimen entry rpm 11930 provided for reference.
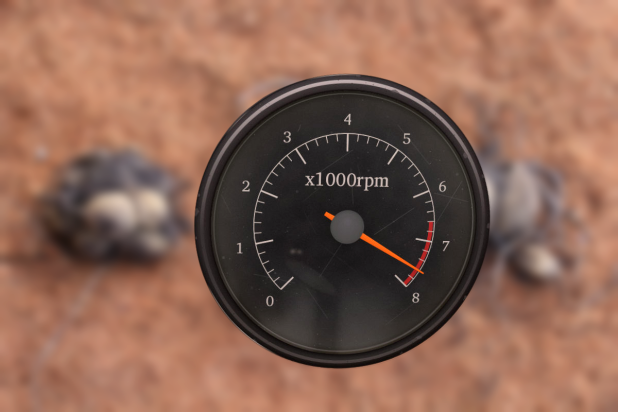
rpm 7600
